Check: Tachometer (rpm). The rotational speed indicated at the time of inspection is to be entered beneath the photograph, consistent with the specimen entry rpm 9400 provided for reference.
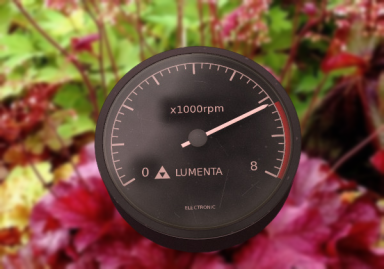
rpm 6200
